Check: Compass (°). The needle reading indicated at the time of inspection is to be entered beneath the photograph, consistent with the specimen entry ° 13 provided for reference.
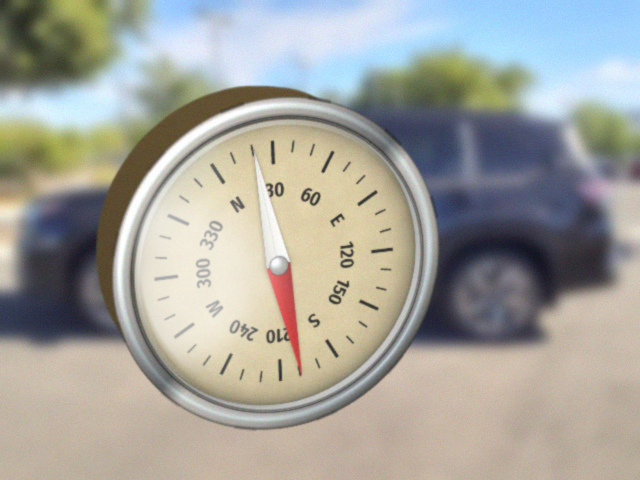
° 200
